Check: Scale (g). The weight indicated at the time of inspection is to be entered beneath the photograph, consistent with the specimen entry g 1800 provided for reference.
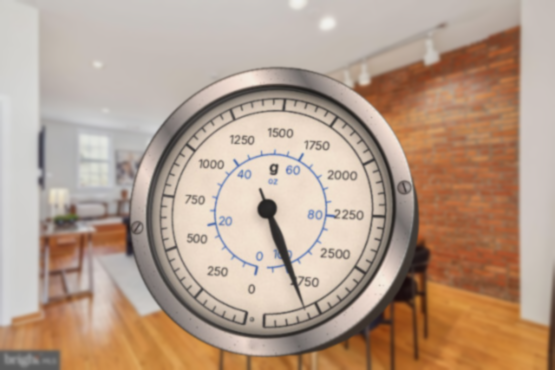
g 2800
